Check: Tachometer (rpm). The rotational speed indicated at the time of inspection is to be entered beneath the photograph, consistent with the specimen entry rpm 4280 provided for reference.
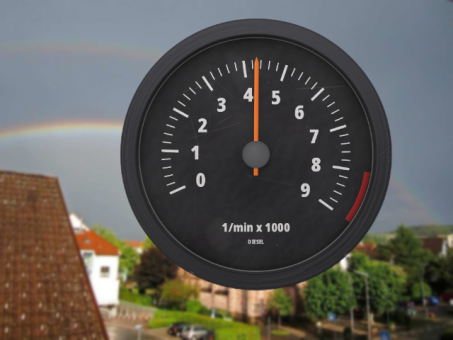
rpm 4300
